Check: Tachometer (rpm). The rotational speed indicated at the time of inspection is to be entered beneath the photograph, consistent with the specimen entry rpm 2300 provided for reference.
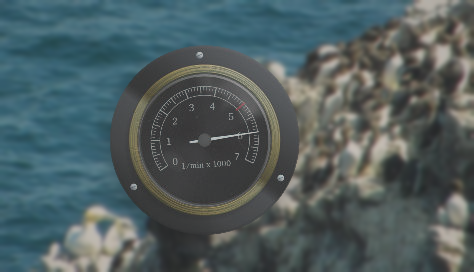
rpm 6000
